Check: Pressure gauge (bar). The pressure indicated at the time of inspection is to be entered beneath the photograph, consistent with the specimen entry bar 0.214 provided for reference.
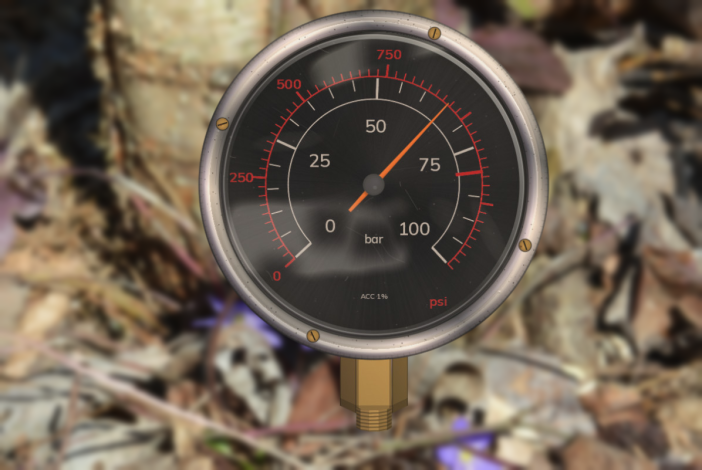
bar 65
